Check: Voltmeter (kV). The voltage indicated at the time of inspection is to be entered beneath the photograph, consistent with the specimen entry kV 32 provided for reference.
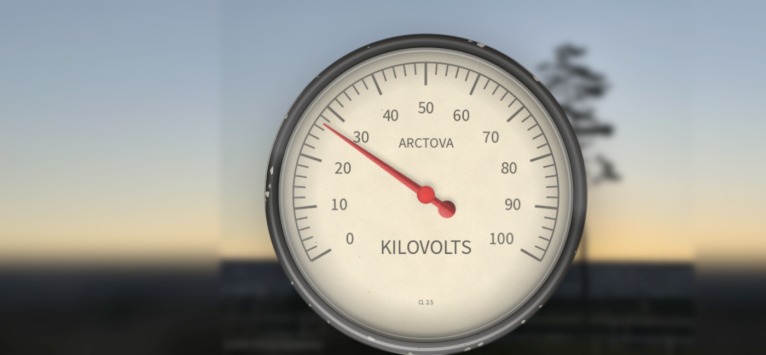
kV 27
